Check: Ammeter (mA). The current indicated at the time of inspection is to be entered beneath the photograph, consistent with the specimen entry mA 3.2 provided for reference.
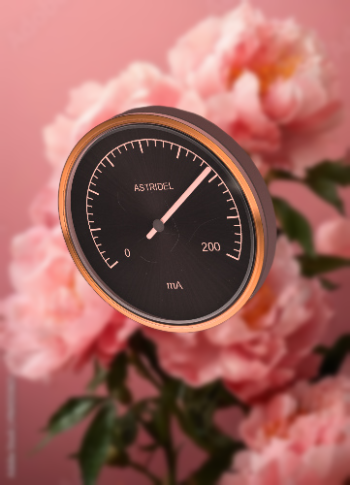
mA 145
